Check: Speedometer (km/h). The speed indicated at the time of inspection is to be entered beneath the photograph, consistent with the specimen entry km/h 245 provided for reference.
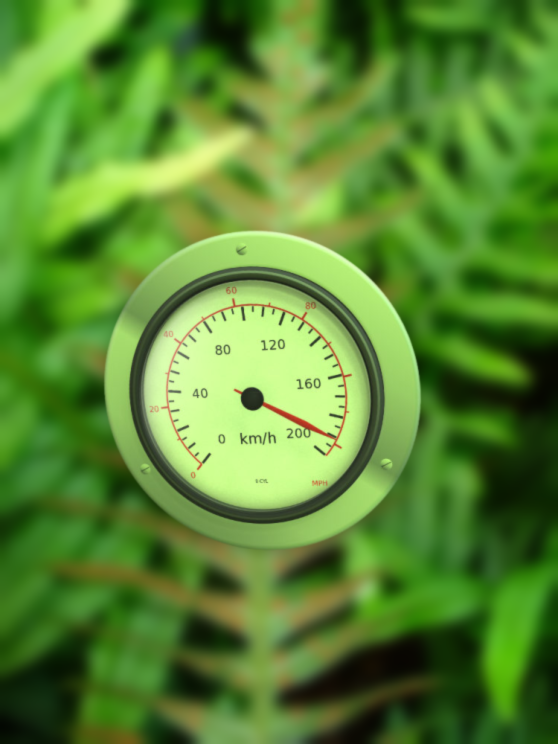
km/h 190
